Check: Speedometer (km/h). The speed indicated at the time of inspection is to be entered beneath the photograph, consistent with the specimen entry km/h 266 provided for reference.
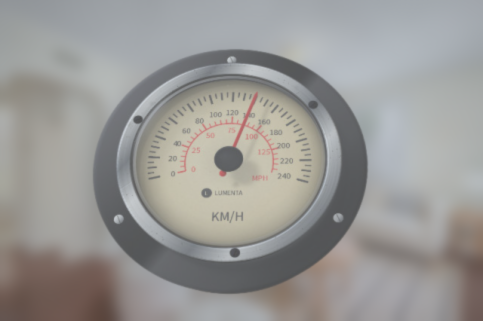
km/h 140
